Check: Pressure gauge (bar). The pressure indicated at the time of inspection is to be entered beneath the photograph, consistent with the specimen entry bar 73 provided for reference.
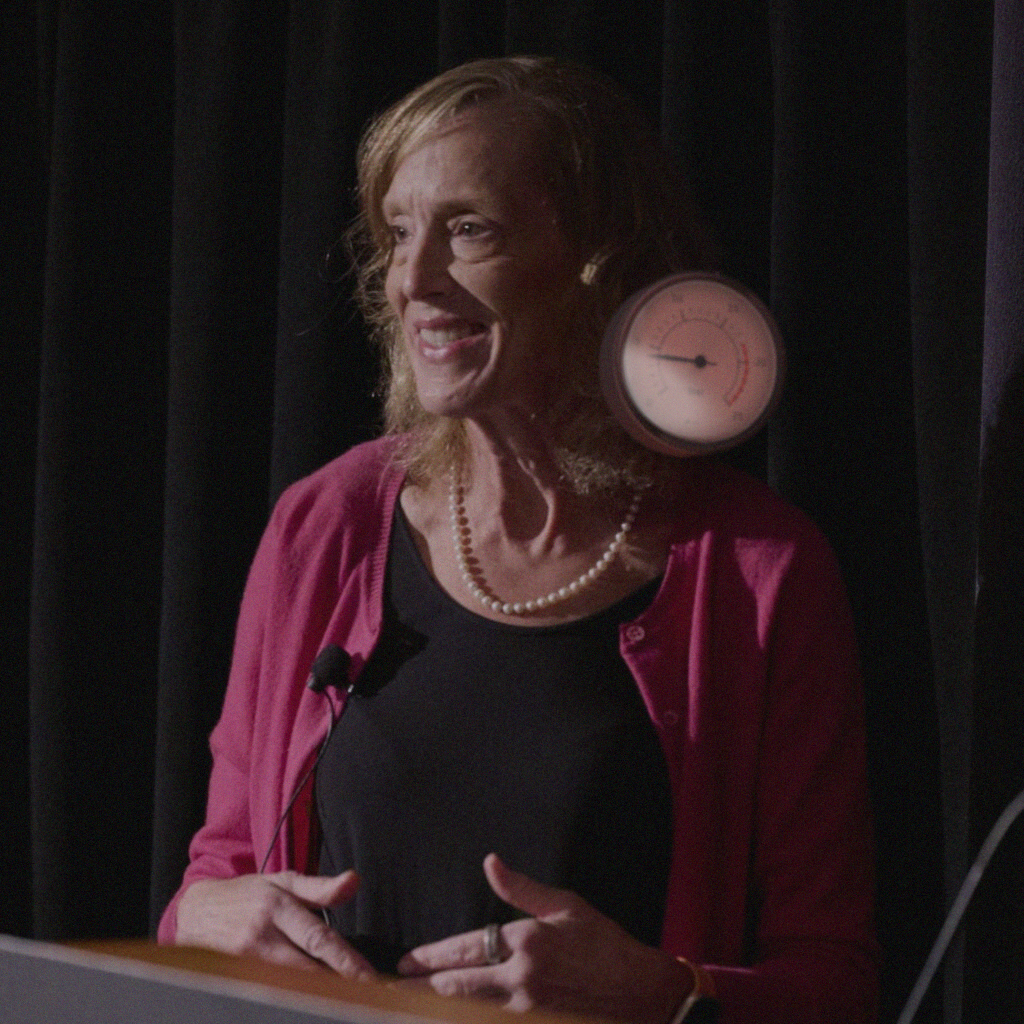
bar 4
